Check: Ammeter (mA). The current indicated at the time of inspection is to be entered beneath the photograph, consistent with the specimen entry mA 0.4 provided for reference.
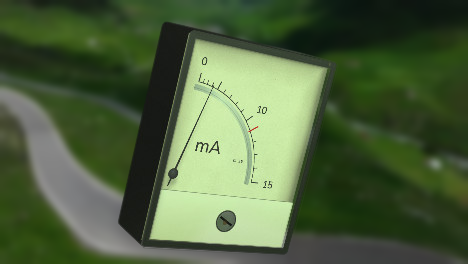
mA 4
